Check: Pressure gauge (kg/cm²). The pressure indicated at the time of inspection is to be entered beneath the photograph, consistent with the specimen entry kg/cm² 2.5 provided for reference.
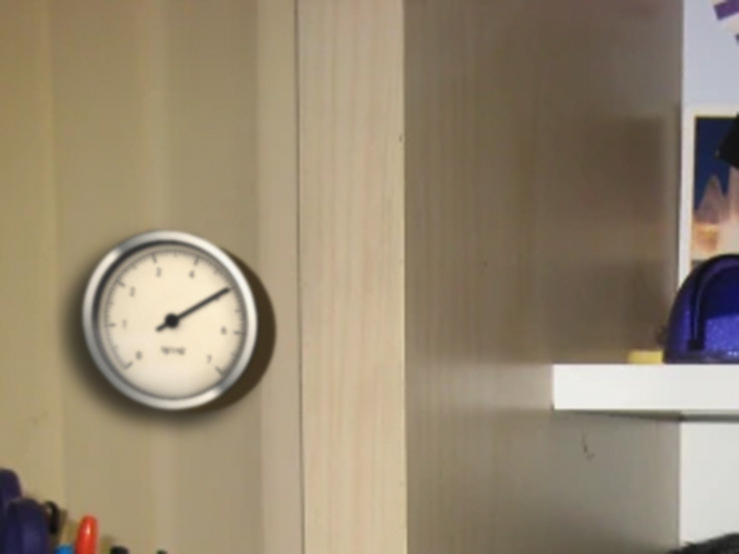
kg/cm² 5
